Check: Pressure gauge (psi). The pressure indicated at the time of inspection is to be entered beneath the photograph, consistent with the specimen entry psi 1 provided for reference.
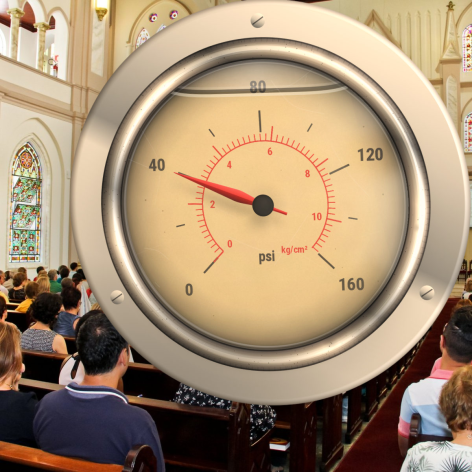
psi 40
